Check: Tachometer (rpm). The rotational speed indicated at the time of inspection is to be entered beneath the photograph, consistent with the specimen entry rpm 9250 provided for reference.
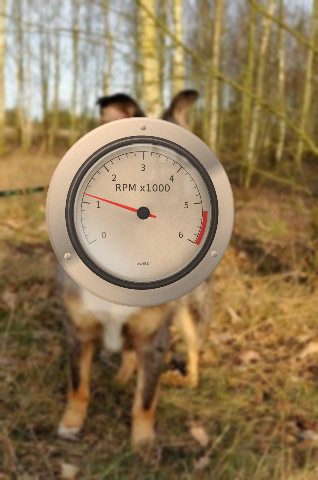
rpm 1200
